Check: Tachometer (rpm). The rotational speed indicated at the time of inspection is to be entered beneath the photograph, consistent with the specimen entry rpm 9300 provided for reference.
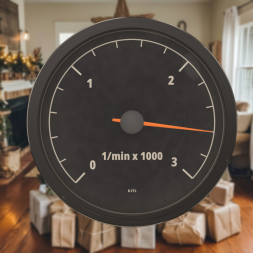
rpm 2600
